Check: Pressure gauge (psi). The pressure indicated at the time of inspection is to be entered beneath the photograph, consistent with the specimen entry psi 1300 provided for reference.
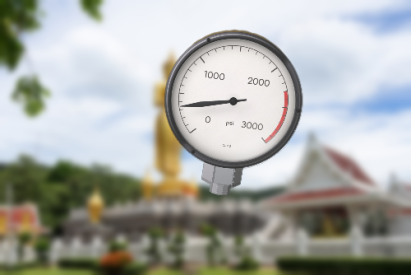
psi 350
